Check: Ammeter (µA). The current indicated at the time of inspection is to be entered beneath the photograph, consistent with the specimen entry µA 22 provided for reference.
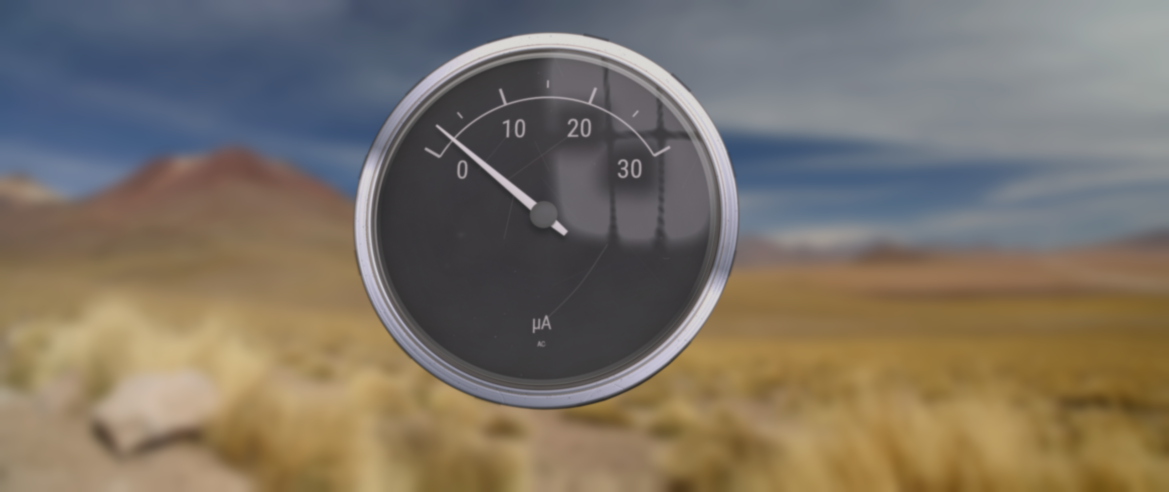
µA 2.5
